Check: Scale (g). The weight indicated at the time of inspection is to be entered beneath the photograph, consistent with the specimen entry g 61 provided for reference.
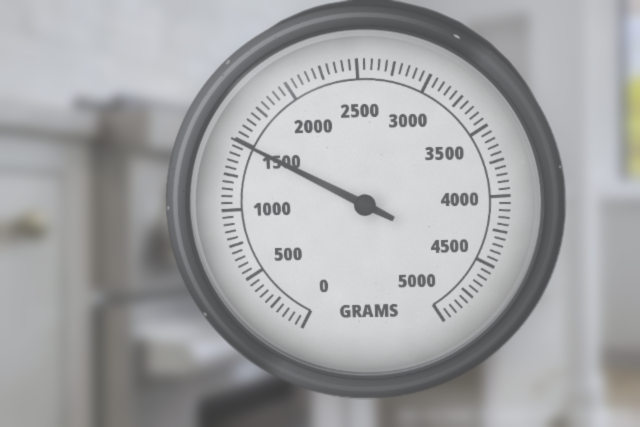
g 1500
